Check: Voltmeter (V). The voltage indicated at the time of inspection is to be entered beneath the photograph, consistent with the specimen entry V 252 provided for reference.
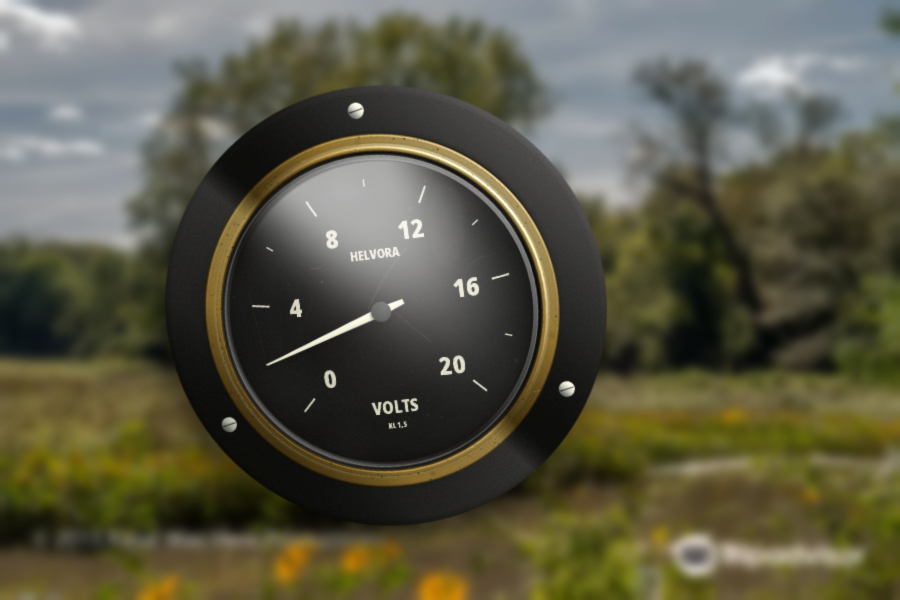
V 2
